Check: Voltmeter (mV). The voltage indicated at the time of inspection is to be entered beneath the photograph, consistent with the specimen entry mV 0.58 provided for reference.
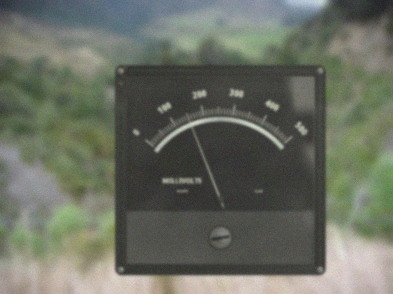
mV 150
